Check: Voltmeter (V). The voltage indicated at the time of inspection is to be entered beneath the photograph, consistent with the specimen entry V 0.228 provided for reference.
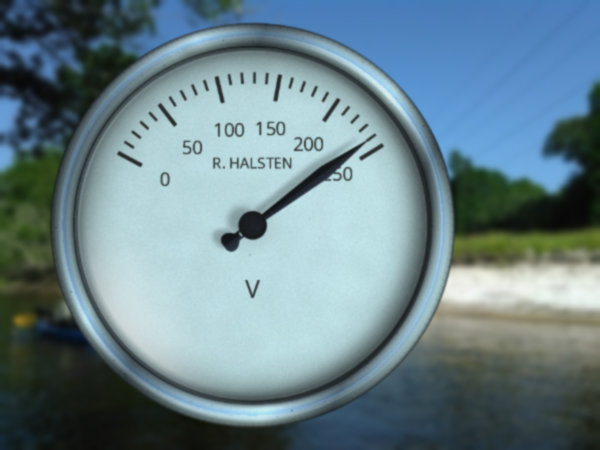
V 240
